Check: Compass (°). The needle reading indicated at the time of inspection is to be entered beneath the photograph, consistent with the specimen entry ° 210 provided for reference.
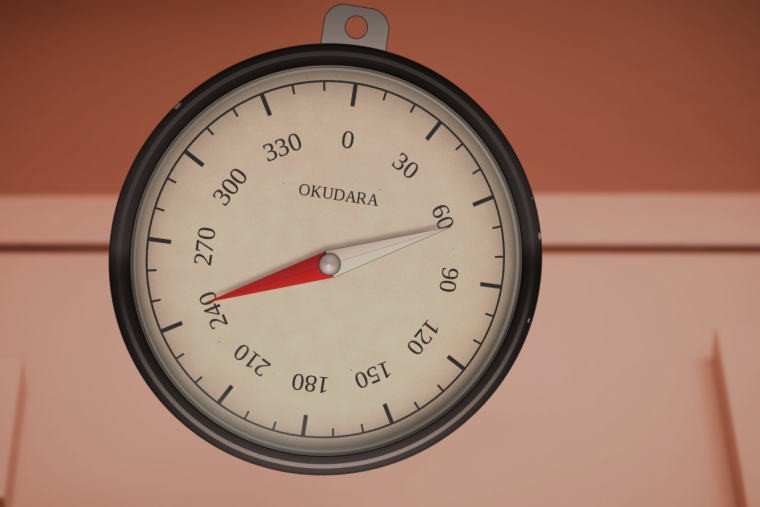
° 245
